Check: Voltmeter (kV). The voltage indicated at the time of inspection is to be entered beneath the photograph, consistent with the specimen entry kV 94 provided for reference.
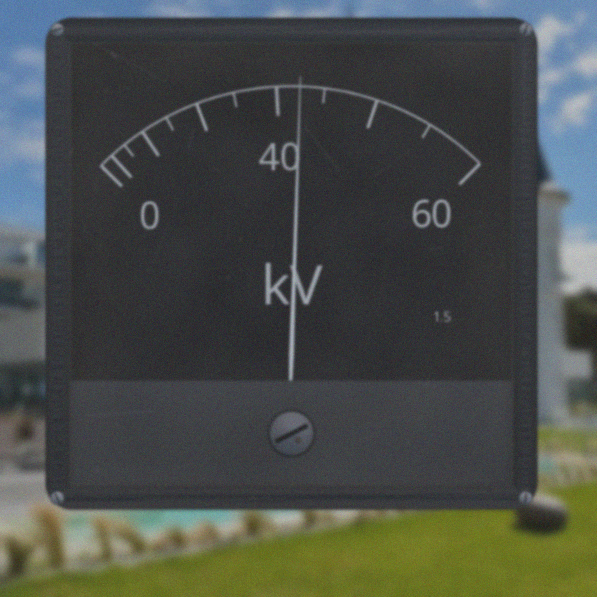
kV 42.5
